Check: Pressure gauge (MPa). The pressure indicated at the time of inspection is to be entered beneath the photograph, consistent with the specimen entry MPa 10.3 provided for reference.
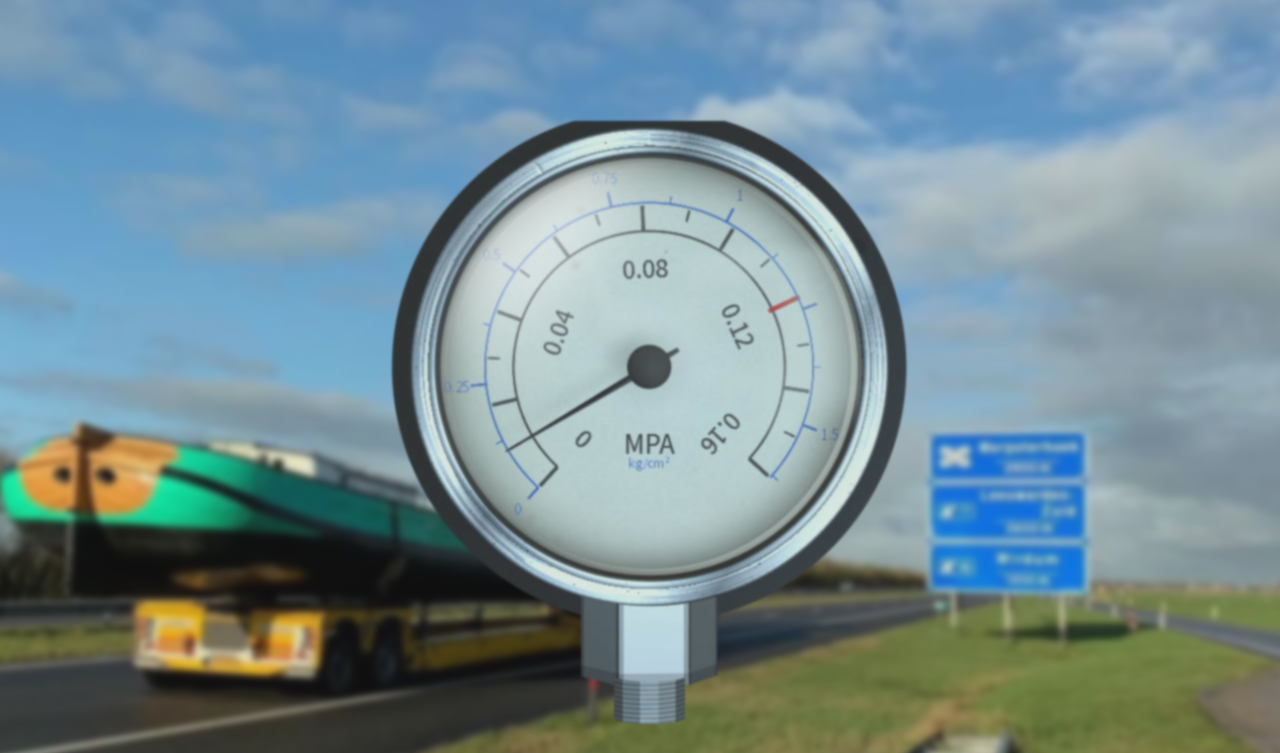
MPa 0.01
